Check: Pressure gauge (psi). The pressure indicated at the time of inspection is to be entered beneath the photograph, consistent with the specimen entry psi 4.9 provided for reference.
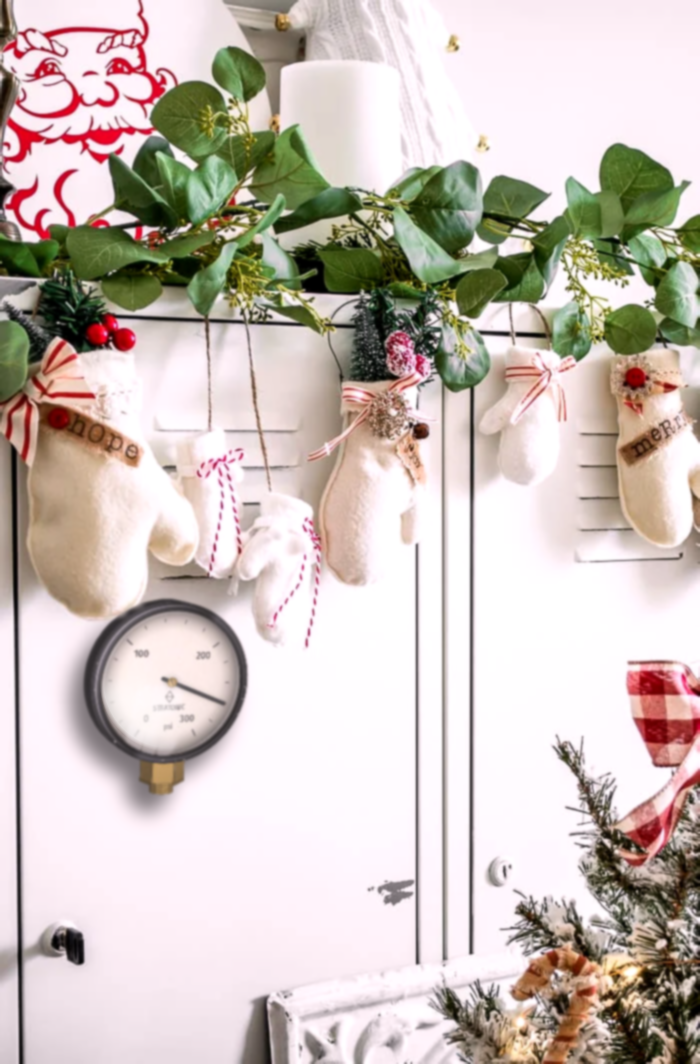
psi 260
